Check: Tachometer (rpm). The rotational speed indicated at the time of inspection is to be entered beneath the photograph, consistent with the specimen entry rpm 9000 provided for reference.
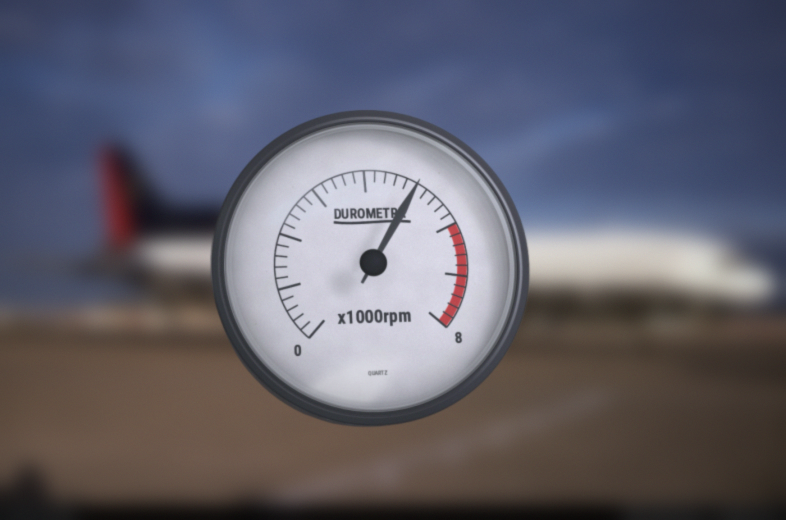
rpm 5000
